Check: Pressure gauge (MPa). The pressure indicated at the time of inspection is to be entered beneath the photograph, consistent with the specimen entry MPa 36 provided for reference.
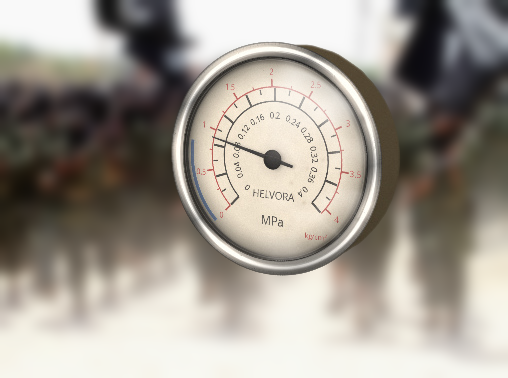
MPa 0.09
